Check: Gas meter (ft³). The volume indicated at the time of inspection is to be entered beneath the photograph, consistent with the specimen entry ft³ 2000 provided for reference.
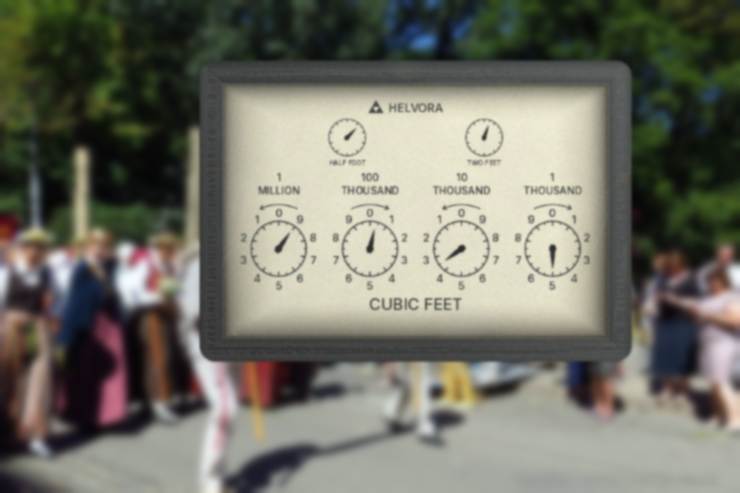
ft³ 903500
